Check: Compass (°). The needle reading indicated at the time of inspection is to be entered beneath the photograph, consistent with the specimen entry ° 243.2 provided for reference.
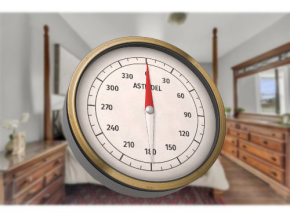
° 0
